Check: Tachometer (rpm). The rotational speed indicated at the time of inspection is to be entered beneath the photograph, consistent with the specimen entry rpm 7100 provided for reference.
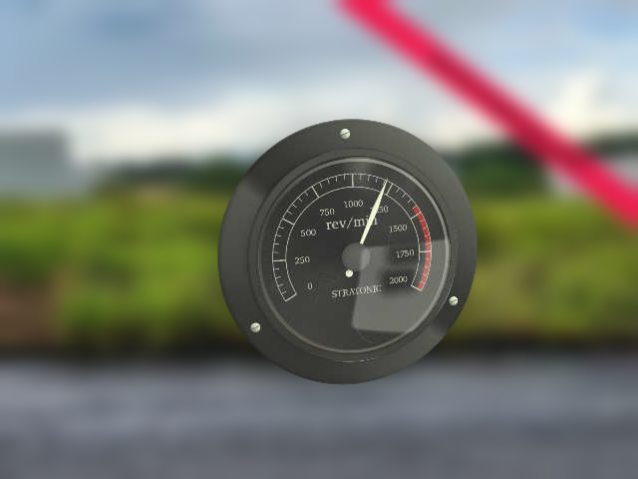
rpm 1200
